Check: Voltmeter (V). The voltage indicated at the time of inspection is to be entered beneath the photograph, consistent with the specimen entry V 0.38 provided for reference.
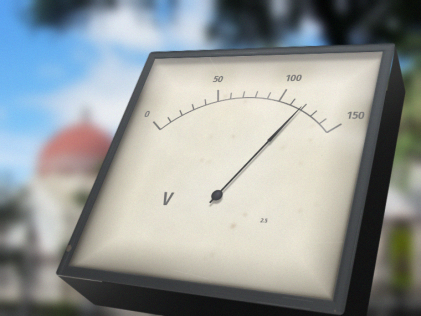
V 120
